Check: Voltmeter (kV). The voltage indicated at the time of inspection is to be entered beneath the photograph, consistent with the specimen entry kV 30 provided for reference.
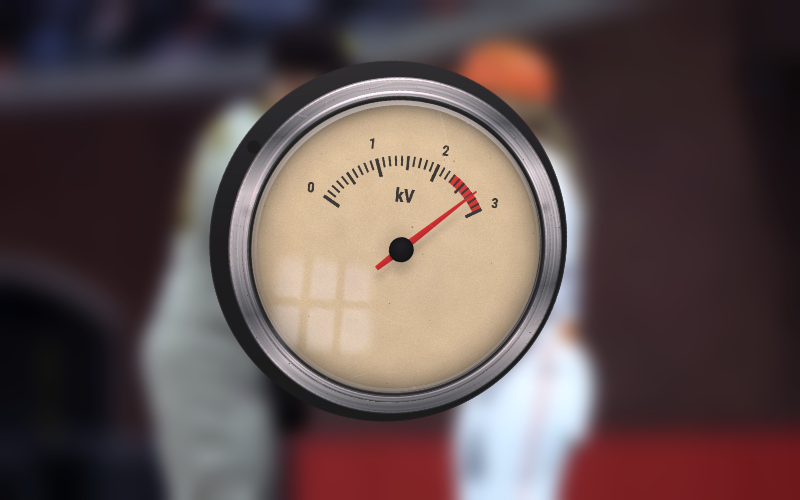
kV 2.7
